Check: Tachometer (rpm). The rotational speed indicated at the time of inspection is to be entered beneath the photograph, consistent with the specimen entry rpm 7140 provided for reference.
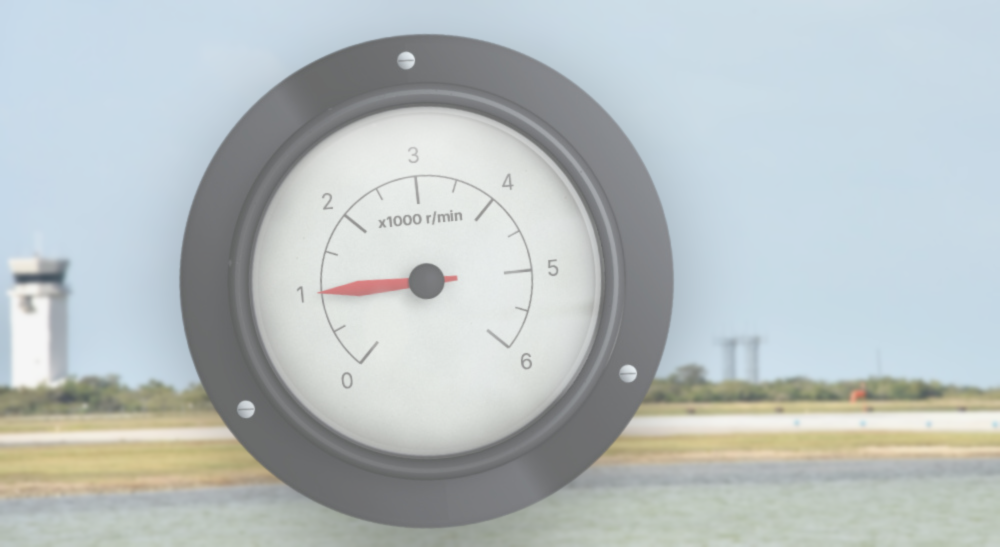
rpm 1000
